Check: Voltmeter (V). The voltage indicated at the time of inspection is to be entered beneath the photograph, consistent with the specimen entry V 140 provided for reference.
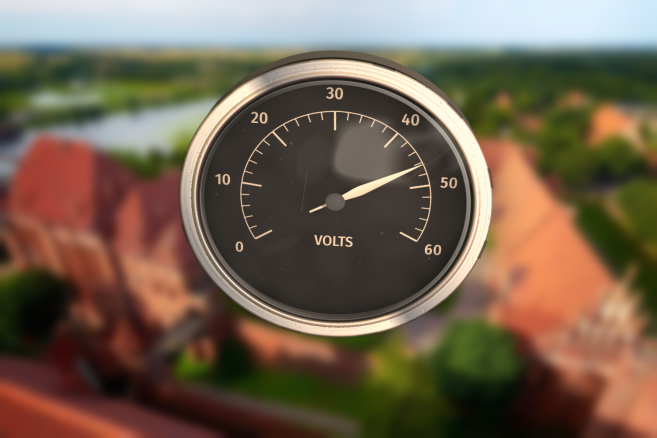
V 46
